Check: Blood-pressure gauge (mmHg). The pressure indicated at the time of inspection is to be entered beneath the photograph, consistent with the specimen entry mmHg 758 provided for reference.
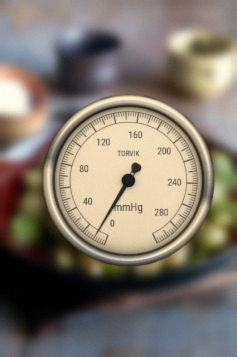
mmHg 10
